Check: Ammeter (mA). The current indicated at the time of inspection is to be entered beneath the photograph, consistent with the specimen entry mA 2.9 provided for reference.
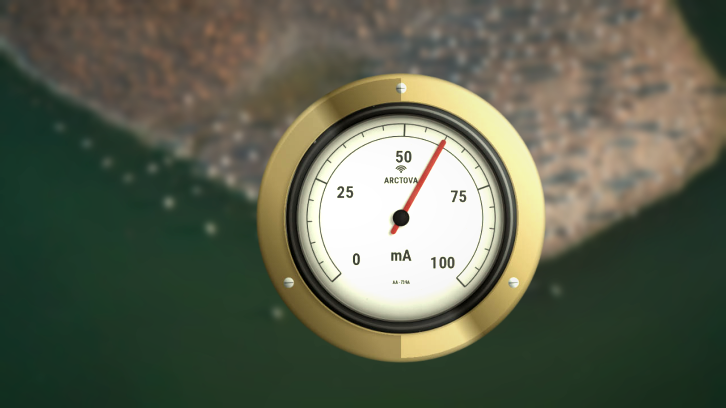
mA 60
